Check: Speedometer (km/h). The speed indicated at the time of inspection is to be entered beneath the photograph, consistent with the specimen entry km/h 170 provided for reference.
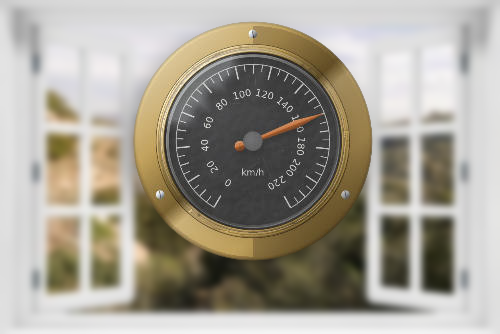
km/h 160
